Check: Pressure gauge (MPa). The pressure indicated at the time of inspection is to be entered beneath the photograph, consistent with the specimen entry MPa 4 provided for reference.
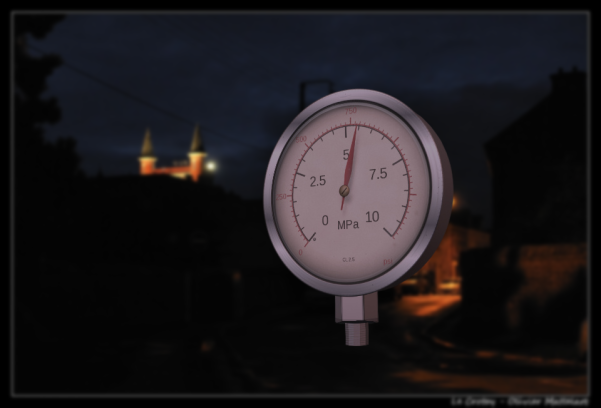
MPa 5.5
